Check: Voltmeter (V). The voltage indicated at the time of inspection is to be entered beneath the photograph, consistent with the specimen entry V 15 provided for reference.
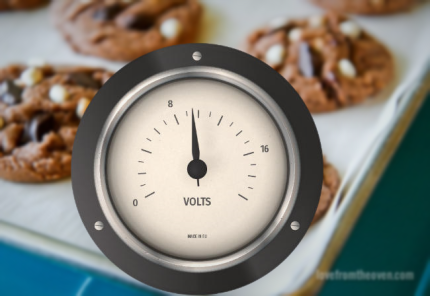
V 9.5
